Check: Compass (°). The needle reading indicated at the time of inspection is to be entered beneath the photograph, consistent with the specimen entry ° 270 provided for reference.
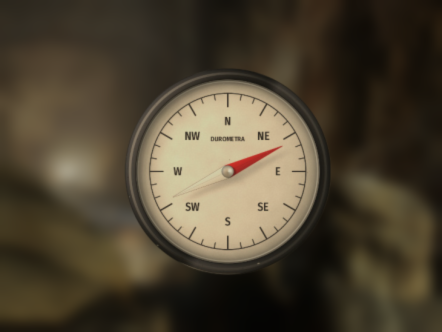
° 65
